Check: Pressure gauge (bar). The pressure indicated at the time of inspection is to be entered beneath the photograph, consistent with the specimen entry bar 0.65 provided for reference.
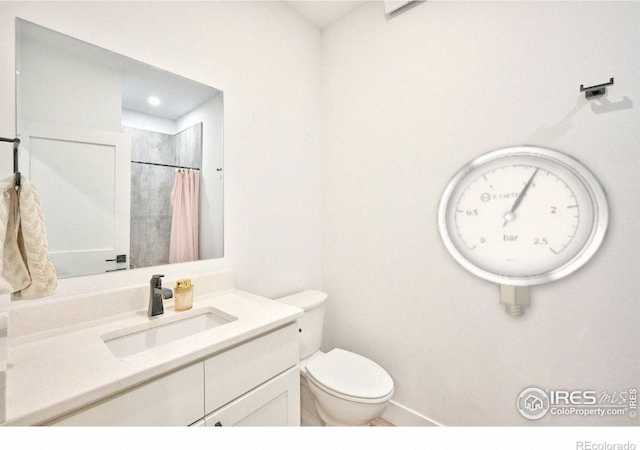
bar 1.5
